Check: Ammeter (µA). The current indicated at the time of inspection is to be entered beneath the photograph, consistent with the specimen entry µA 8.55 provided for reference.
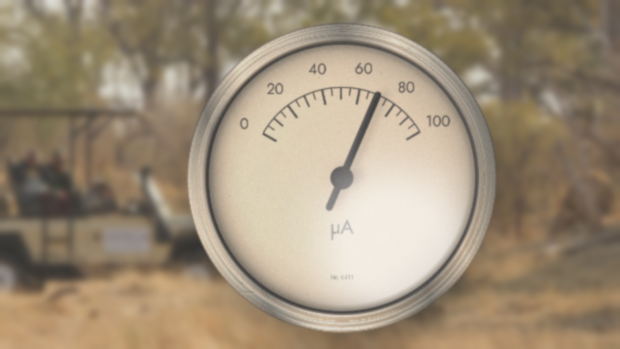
µA 70
